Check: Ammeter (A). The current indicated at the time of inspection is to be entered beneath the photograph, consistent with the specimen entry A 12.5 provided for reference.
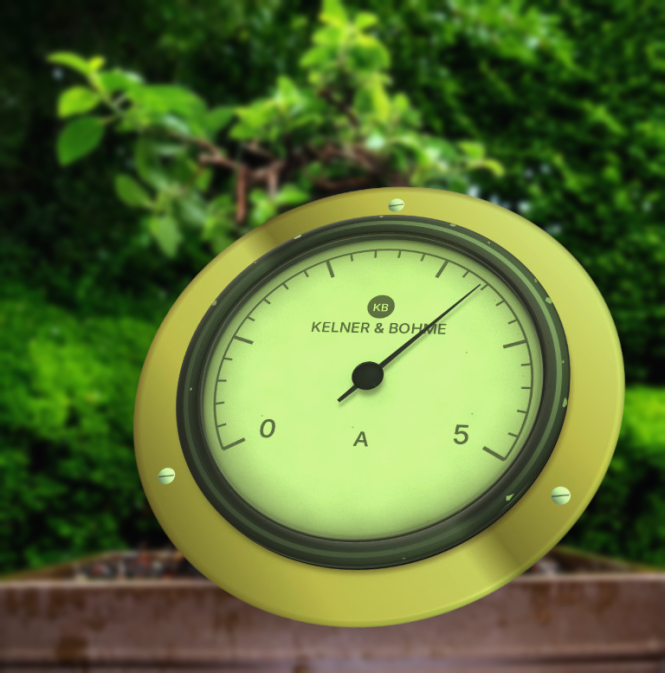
A 3.4
